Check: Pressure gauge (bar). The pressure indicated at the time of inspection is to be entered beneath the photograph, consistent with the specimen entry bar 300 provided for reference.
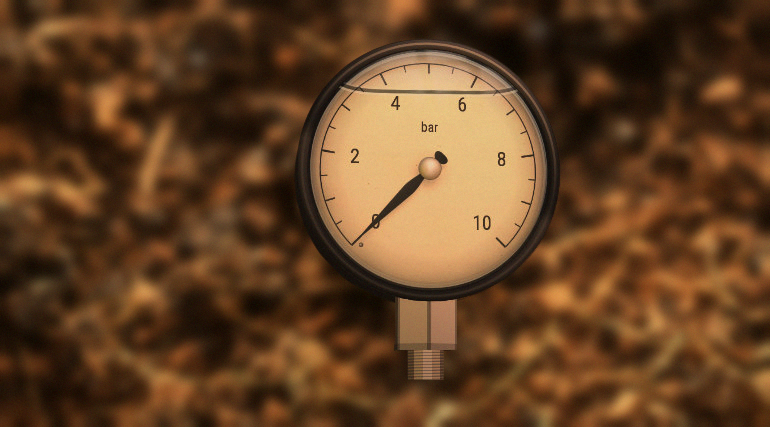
bar 0
